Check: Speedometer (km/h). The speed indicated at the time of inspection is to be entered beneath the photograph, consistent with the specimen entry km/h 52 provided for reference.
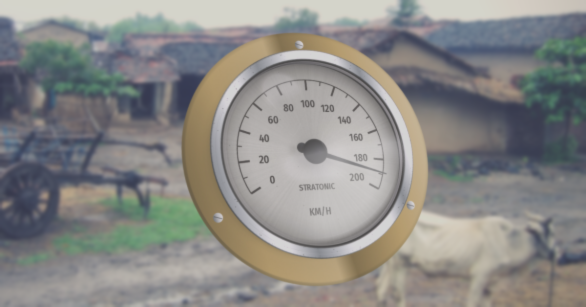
km/h 190
